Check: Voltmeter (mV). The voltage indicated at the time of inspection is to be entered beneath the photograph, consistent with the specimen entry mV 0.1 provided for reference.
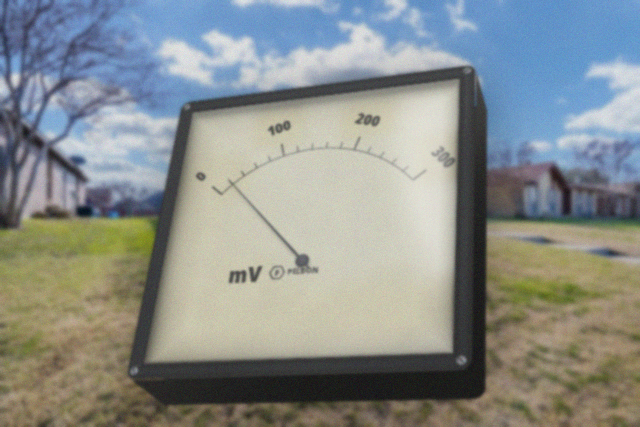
mV 20
